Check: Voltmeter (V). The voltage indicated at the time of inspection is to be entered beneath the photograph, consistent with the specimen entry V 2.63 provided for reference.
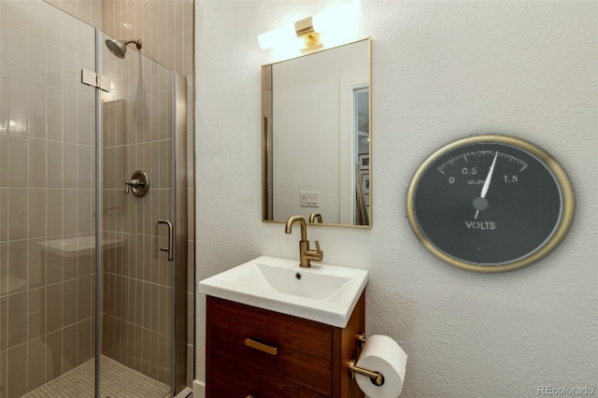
V 1
